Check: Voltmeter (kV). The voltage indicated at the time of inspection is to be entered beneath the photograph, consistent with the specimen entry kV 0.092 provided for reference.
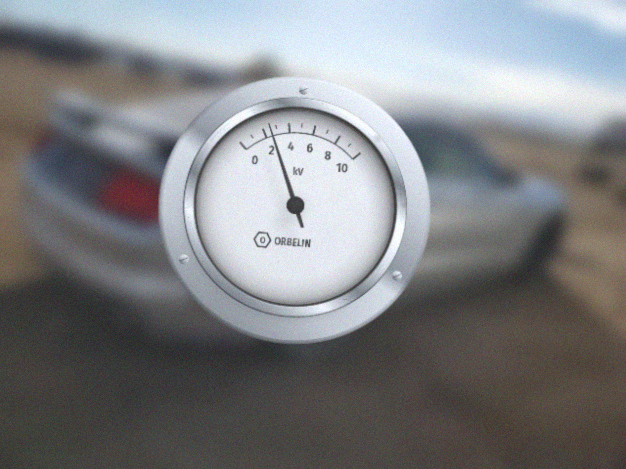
kV 2.5
